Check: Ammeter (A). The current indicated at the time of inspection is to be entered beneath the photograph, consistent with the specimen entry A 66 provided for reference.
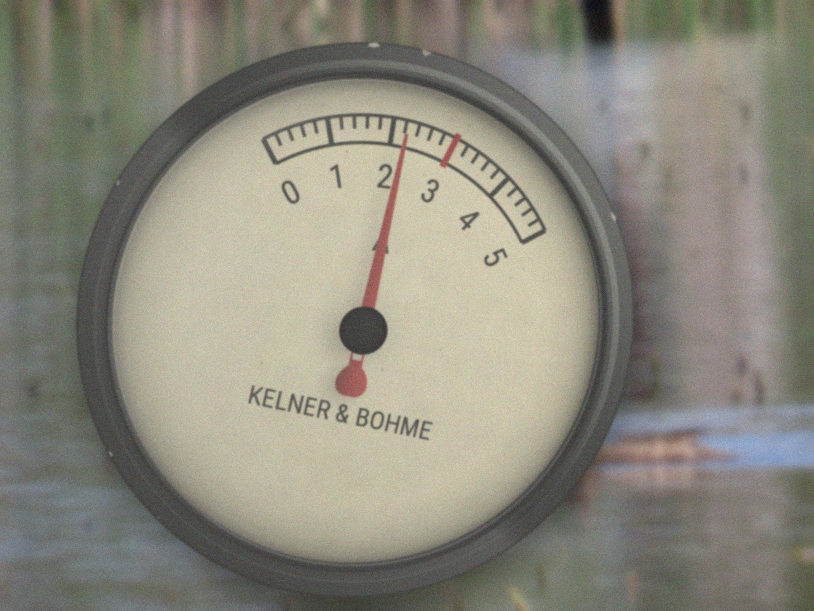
A 2.2
